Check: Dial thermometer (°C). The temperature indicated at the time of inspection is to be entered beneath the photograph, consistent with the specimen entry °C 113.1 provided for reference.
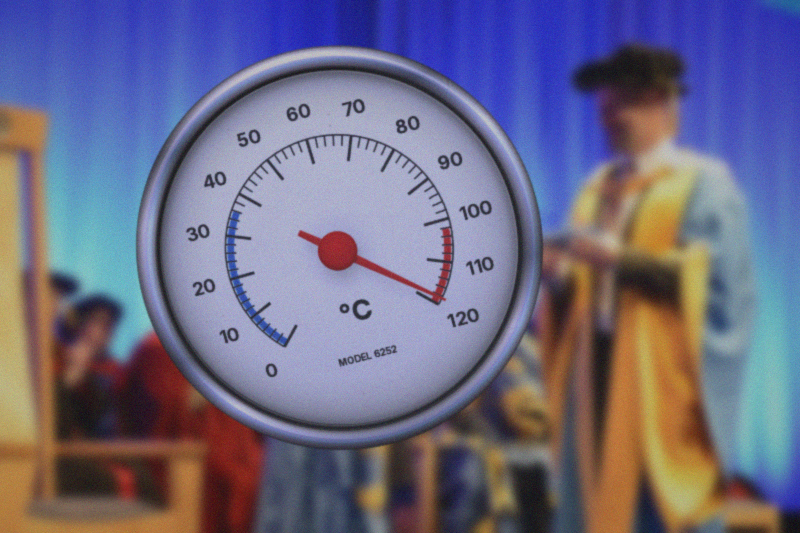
°C 118
